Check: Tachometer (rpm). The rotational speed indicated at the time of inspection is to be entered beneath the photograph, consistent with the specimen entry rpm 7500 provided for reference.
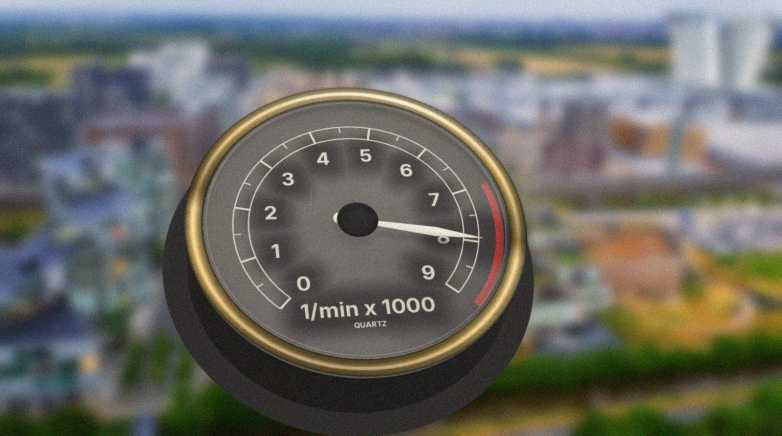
rpm 8000
